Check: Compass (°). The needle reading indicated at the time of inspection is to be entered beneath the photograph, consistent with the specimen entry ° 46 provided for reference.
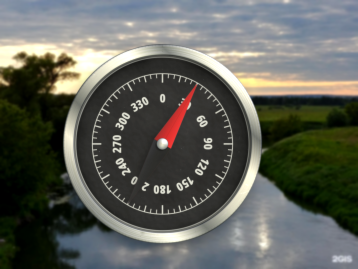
° 30
